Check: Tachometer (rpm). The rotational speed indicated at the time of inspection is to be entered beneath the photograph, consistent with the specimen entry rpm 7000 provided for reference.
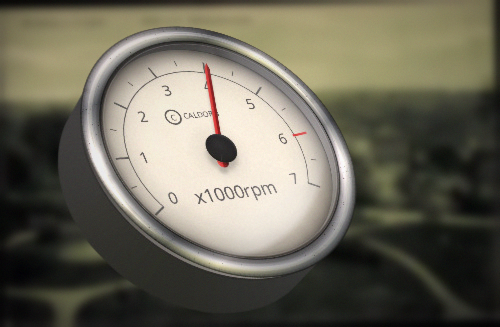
rpm 4000
